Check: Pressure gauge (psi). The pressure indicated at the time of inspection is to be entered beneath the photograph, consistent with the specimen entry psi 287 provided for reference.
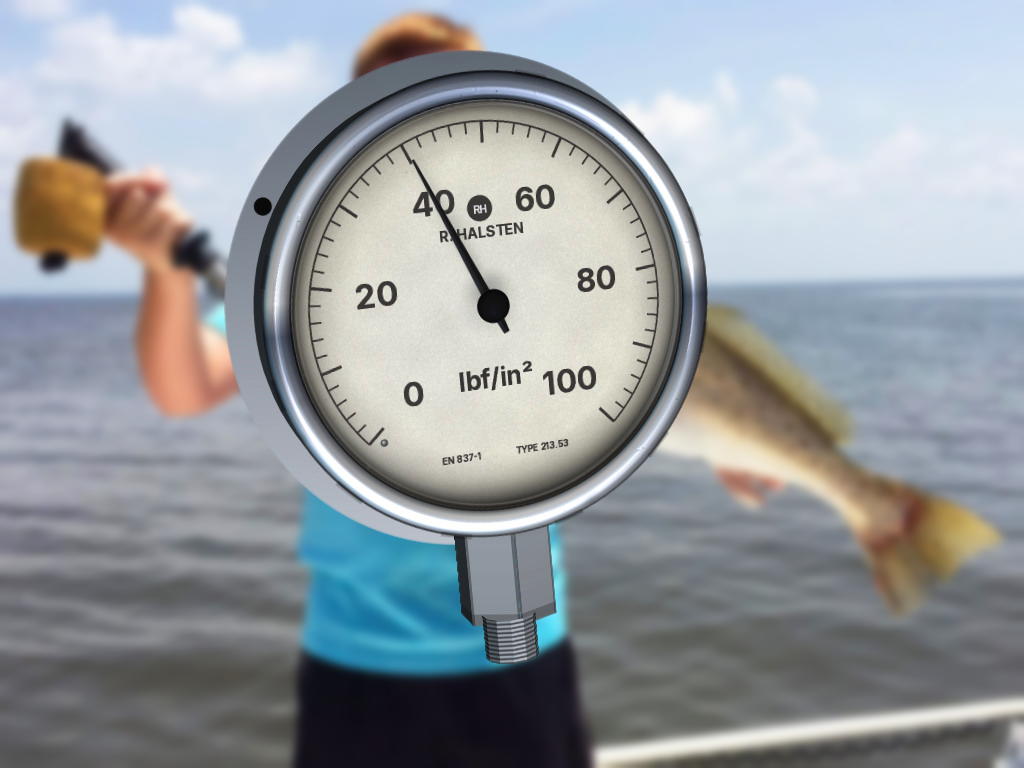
psi 40
